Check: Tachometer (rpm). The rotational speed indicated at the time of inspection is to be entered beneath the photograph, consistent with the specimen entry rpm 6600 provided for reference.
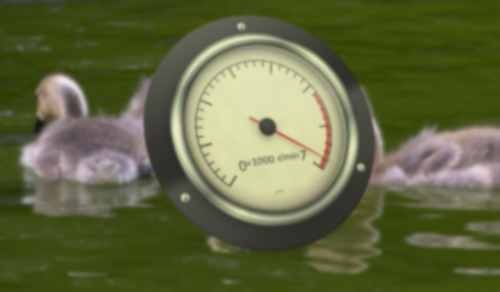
rpm 6800
